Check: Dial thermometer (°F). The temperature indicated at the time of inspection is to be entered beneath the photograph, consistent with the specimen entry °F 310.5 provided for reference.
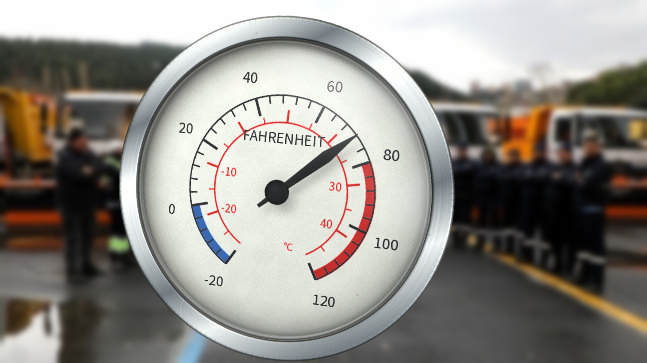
°F 72
